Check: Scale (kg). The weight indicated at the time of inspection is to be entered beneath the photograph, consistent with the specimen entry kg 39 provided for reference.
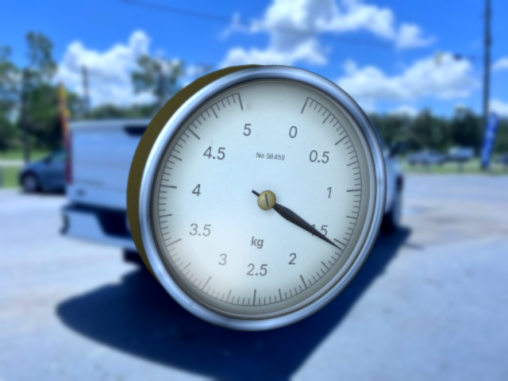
kg 1.55
